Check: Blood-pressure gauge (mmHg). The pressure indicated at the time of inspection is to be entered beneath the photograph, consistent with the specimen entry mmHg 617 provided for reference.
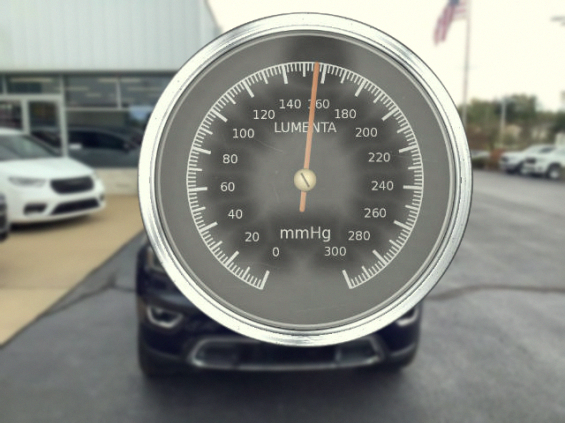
mmHg 156
